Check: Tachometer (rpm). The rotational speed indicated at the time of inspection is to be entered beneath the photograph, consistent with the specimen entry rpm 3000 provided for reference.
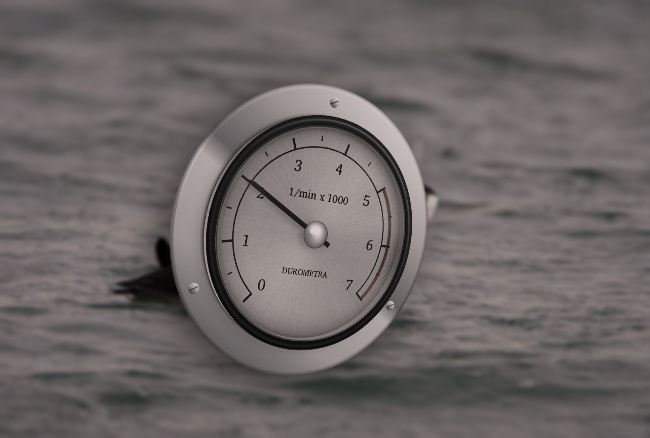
rpm 2000
